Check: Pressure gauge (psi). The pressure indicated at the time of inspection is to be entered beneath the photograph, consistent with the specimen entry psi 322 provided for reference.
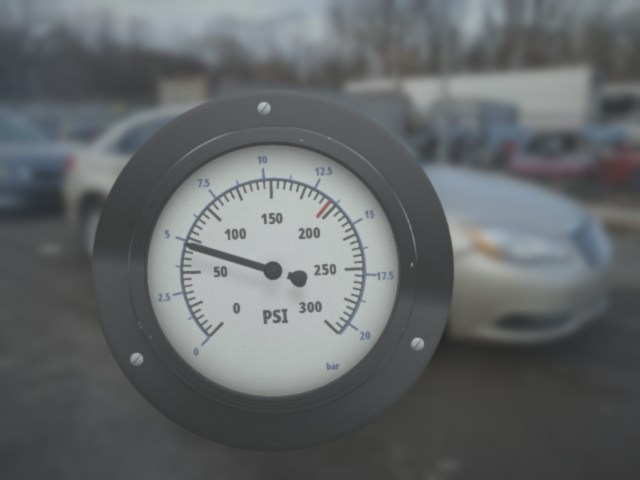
psi 70
